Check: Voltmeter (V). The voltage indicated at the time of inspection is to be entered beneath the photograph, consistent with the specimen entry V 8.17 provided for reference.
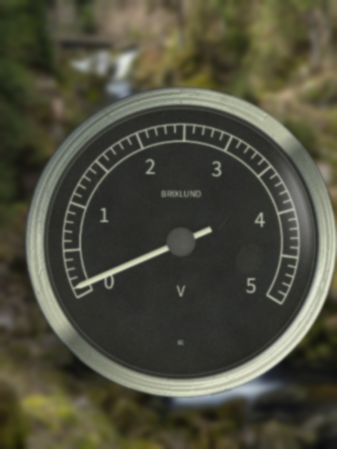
V 0.1
